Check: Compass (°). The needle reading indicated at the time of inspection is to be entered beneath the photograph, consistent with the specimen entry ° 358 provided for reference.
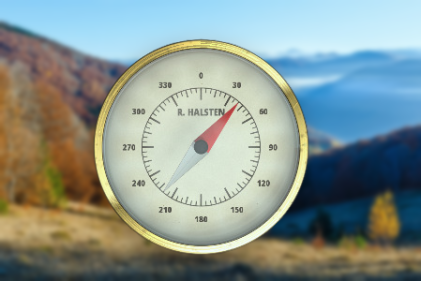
° 40
